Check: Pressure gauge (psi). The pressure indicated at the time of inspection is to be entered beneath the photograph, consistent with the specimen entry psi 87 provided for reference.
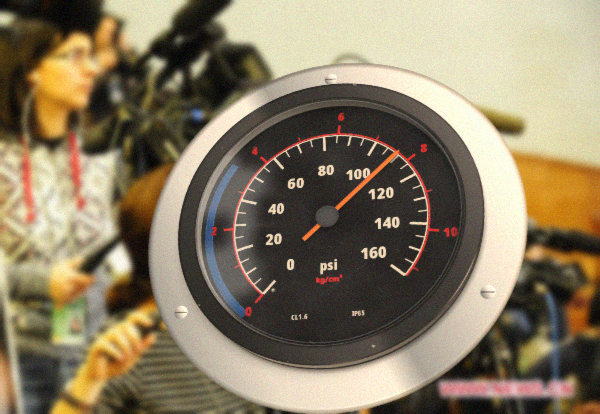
psi 110
